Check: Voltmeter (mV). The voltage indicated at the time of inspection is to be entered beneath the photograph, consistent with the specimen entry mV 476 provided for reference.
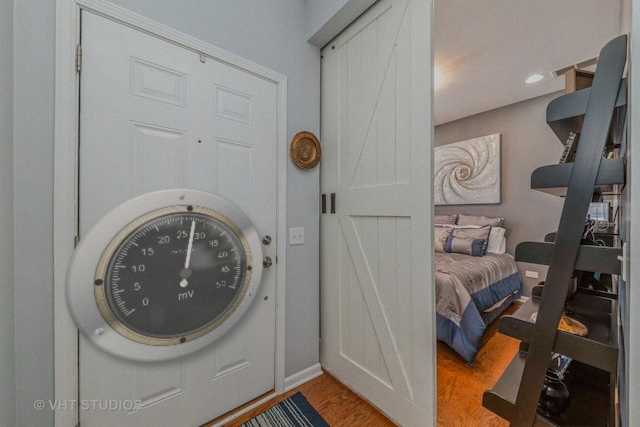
mV 27.5
